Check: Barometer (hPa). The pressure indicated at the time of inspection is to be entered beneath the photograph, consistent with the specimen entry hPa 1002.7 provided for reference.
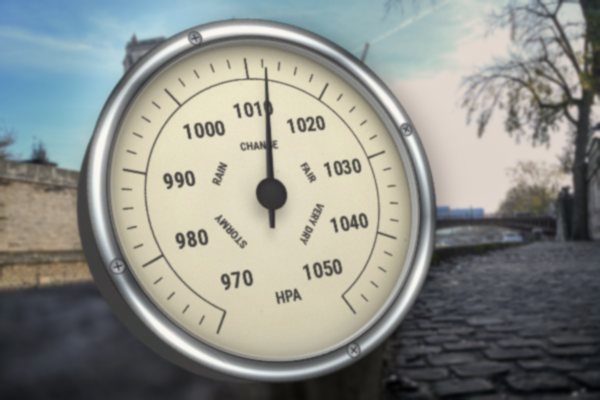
hPa 1012
